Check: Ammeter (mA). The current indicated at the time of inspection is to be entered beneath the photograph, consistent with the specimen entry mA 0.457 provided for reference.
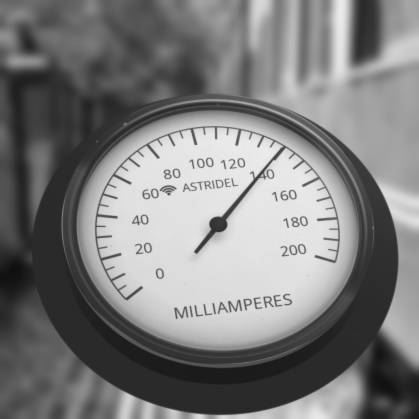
mA 140
